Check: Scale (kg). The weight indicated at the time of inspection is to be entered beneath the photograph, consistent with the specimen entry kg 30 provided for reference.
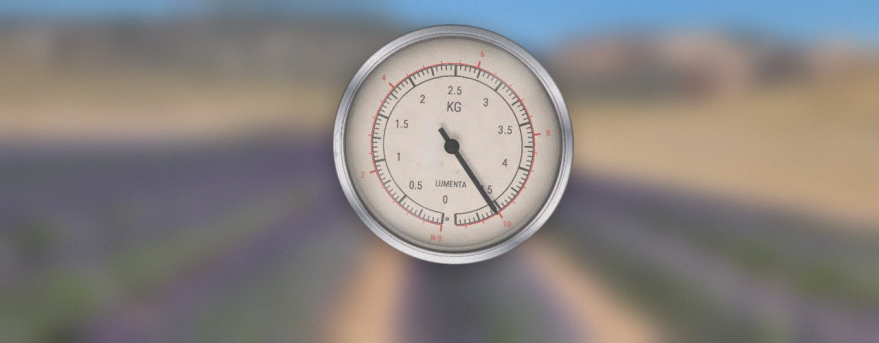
kg 4.55
